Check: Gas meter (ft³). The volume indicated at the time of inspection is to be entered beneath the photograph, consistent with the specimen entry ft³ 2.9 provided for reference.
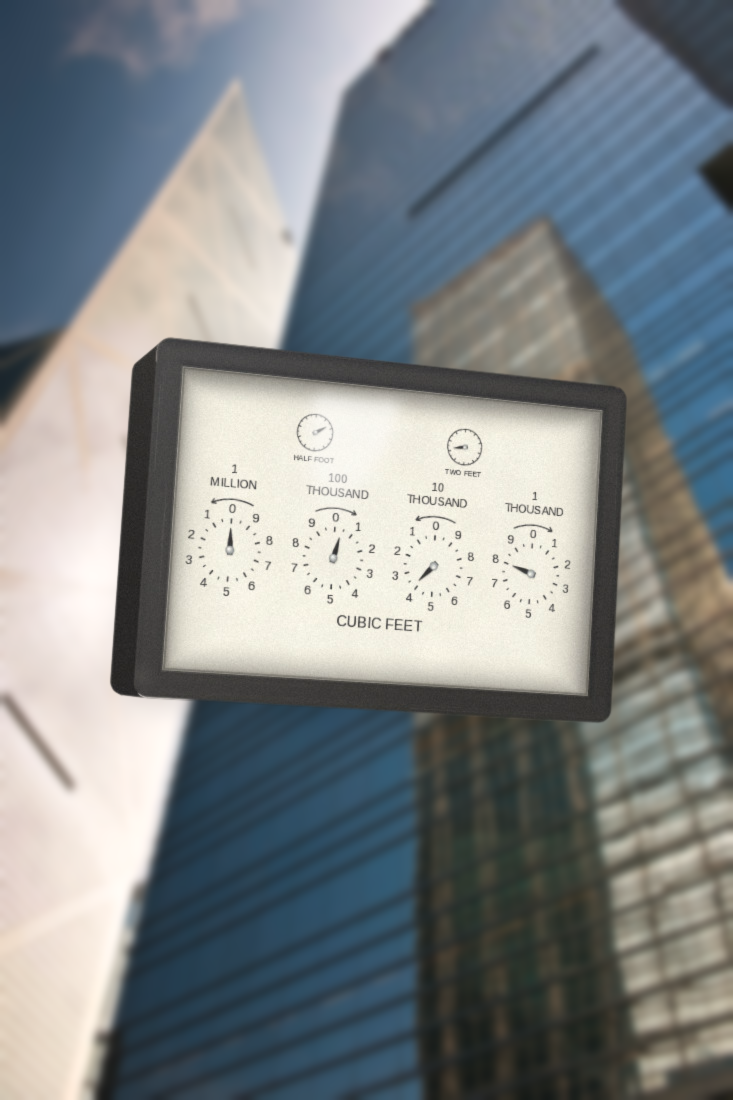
ft³ 3800
